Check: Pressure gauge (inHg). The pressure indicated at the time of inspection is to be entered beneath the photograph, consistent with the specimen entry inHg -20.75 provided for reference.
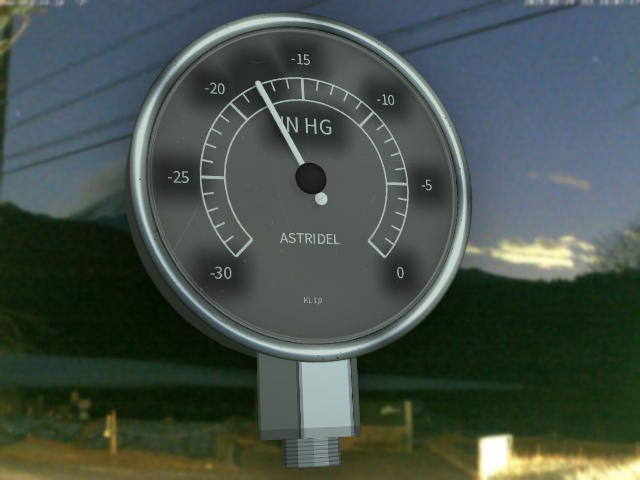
inHg -18
